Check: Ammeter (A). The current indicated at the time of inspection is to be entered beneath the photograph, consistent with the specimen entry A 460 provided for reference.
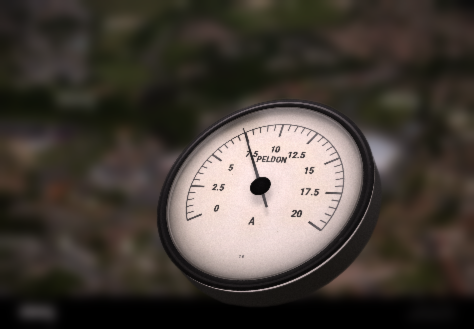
A 7.5
